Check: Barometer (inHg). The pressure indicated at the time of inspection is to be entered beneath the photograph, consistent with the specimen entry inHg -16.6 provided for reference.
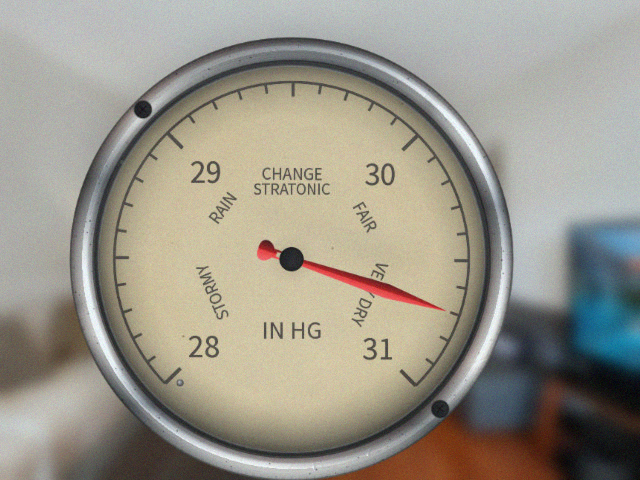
inHg 30.7
